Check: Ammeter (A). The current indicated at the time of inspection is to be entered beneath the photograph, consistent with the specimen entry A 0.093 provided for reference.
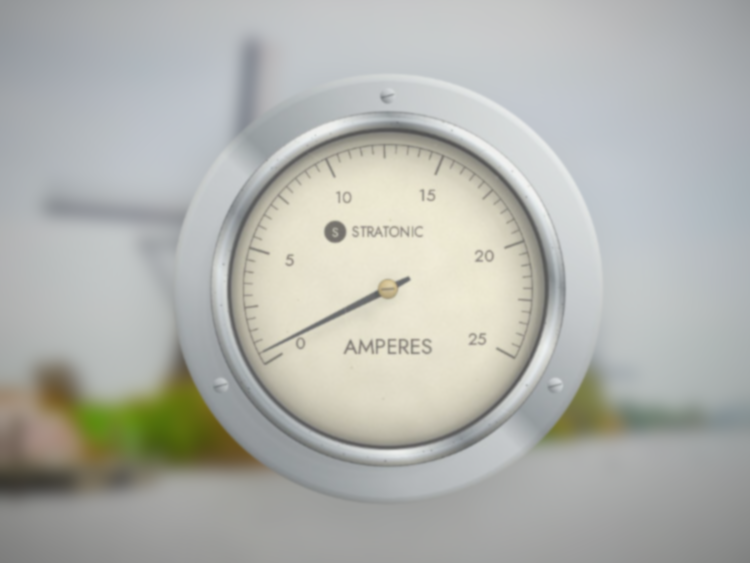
A 0.5
